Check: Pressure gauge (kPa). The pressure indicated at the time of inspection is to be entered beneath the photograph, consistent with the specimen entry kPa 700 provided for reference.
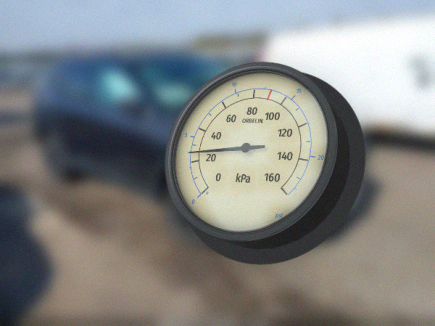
kPa 25
